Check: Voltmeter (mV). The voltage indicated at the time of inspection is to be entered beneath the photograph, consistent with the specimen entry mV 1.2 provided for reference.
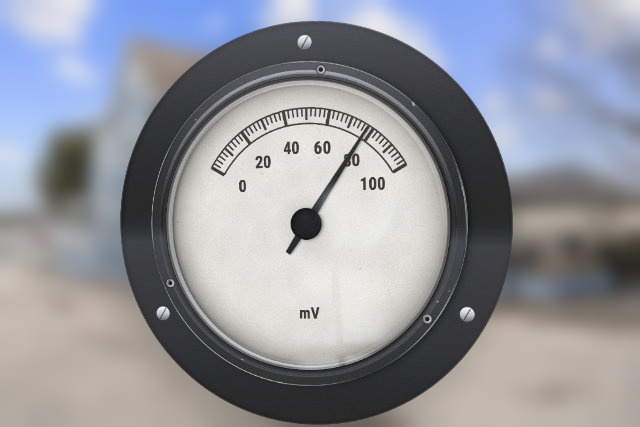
mV 78
